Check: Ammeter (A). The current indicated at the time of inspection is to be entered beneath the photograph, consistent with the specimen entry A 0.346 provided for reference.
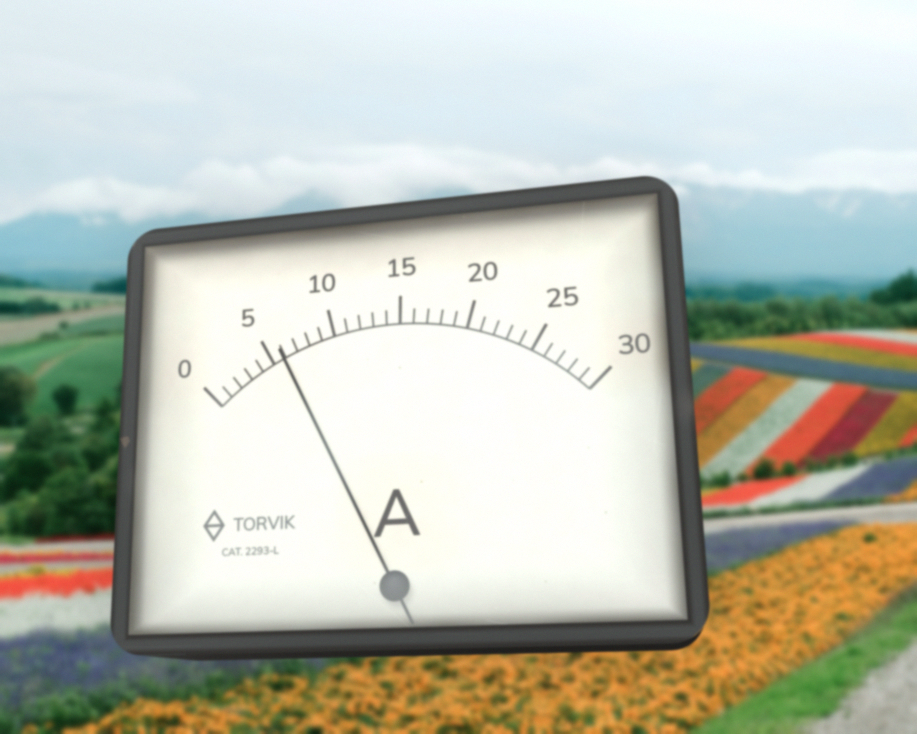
A 6
